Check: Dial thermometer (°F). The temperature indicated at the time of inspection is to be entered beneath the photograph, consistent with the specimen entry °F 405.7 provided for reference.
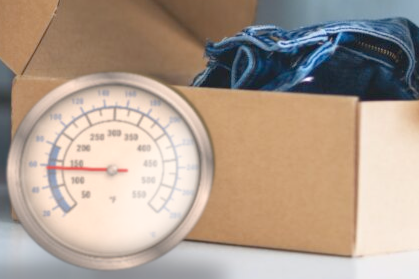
°F 137.5
